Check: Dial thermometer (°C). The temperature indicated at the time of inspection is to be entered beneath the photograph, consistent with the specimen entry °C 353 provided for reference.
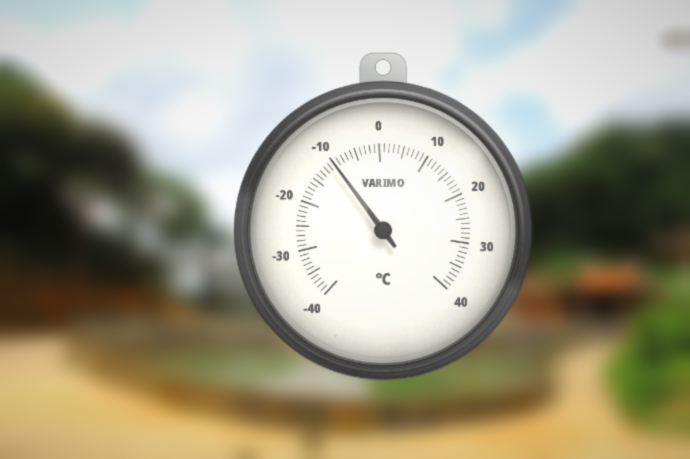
°C -10
